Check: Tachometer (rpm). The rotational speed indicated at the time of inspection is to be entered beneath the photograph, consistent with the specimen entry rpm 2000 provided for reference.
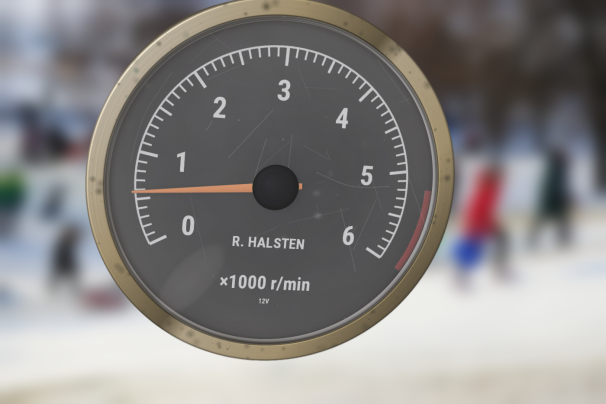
rpm 600
